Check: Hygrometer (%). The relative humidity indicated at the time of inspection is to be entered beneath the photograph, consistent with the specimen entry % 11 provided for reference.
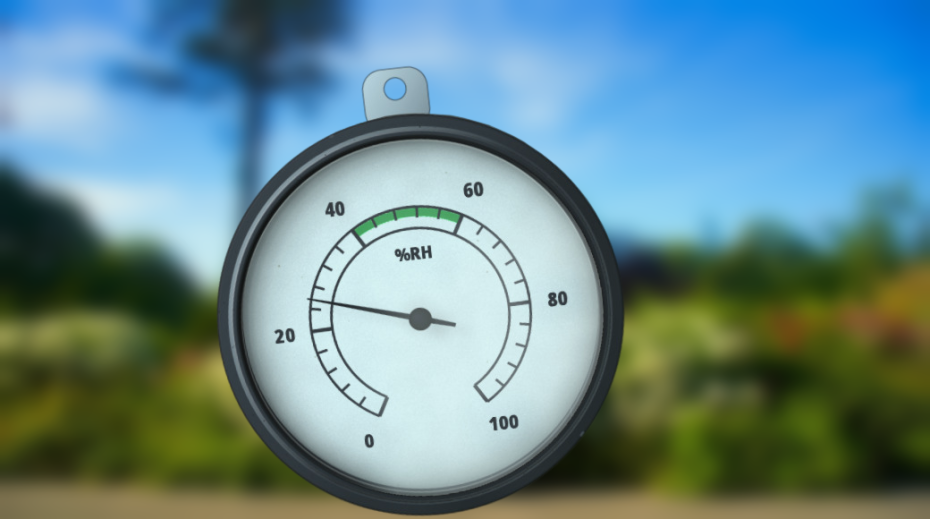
% 26
